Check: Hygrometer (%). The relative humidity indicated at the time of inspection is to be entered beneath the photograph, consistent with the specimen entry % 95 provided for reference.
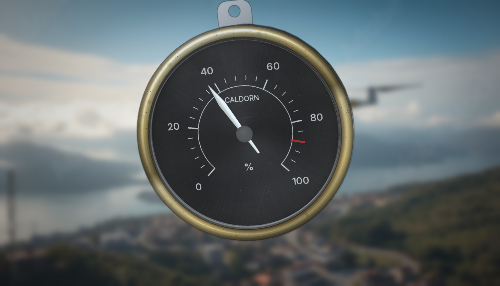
% 38
